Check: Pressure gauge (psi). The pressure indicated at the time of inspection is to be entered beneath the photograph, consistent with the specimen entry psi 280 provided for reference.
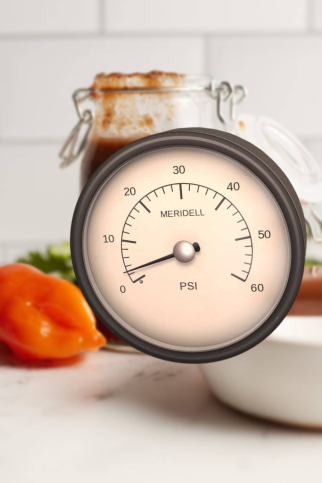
psi 3
